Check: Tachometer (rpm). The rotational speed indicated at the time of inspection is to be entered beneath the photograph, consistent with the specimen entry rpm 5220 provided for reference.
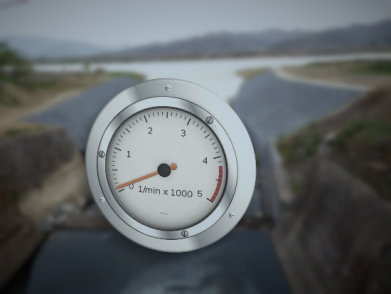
rpm 100
